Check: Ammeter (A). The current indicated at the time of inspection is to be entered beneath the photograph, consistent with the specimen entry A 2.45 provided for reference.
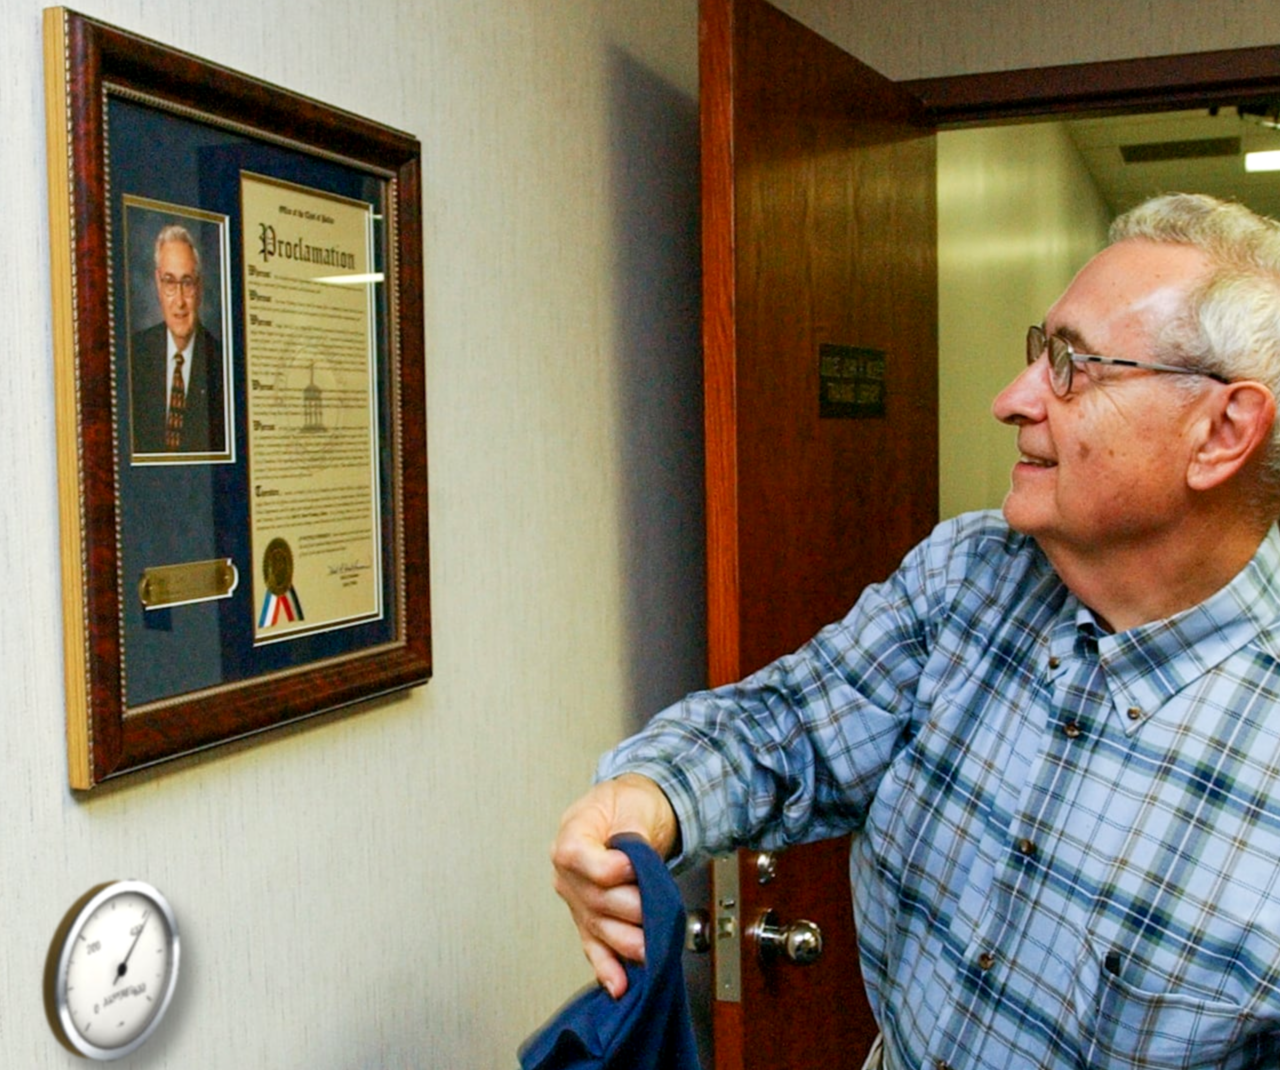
A 400
